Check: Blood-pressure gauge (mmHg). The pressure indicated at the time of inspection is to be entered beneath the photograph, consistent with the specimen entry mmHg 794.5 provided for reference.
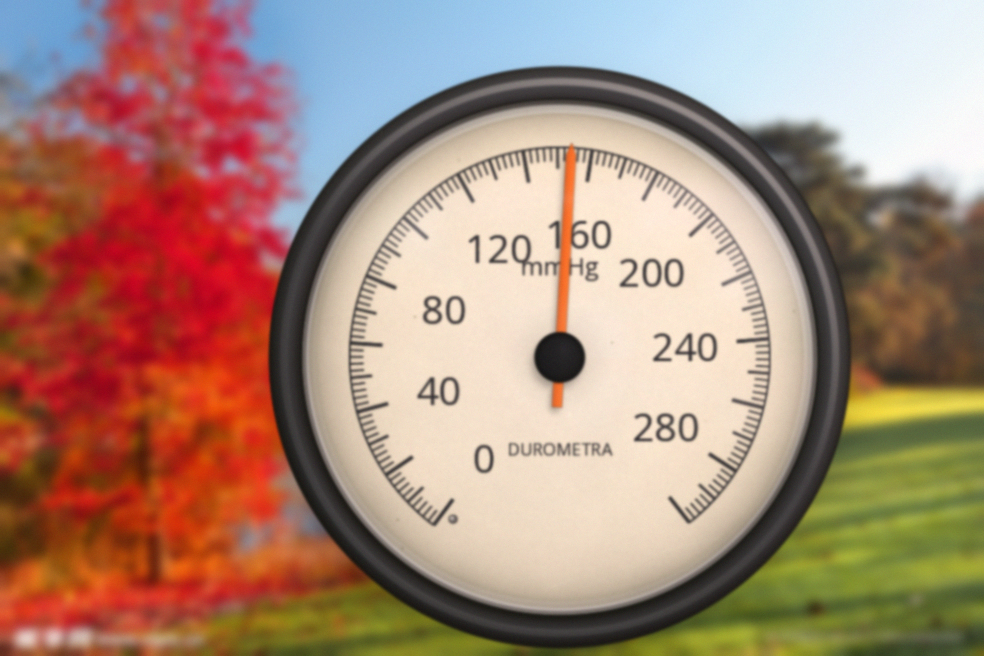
mmHg 154
